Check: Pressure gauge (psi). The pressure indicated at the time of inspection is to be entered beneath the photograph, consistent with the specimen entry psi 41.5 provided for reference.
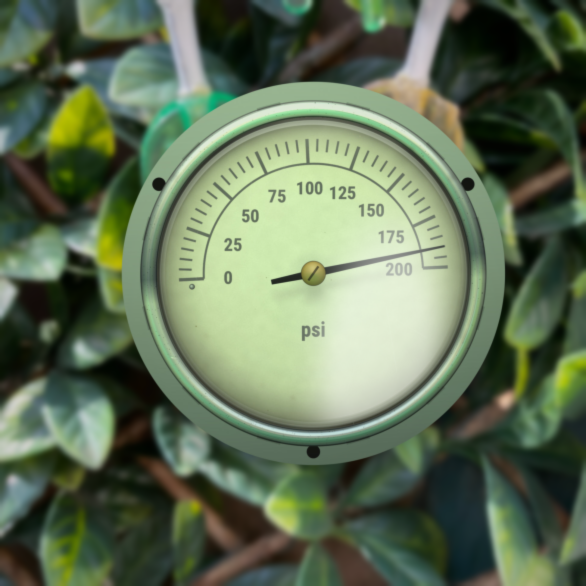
psi 190
